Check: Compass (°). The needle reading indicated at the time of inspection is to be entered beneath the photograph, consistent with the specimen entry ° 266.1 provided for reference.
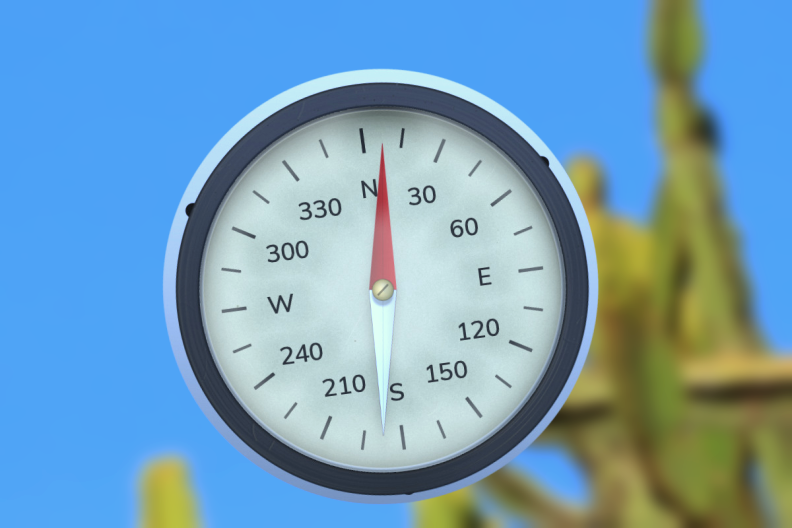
° 7.5
